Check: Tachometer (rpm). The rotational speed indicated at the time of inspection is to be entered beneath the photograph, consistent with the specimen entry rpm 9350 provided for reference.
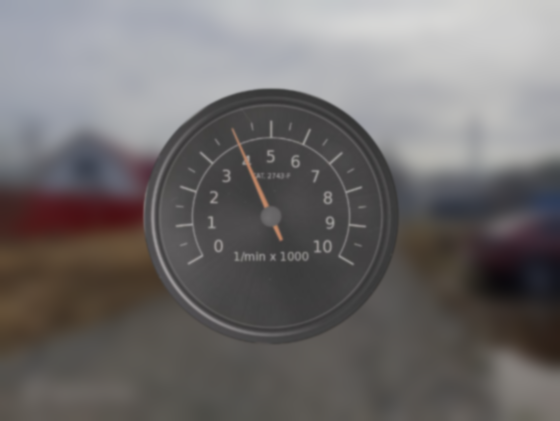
rpm 4000
